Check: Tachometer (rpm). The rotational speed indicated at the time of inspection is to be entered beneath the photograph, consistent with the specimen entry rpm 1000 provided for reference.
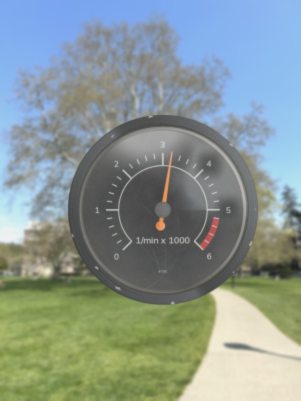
rpm 3200
